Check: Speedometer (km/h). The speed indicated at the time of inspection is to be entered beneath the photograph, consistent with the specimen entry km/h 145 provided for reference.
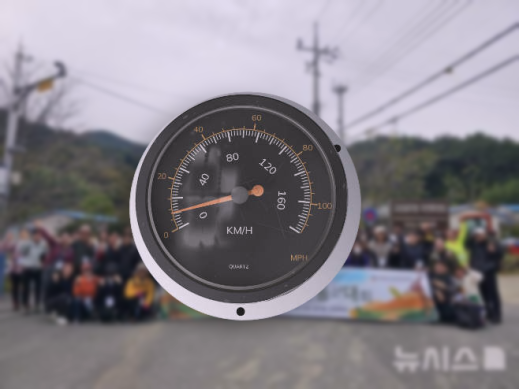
km/h 10
